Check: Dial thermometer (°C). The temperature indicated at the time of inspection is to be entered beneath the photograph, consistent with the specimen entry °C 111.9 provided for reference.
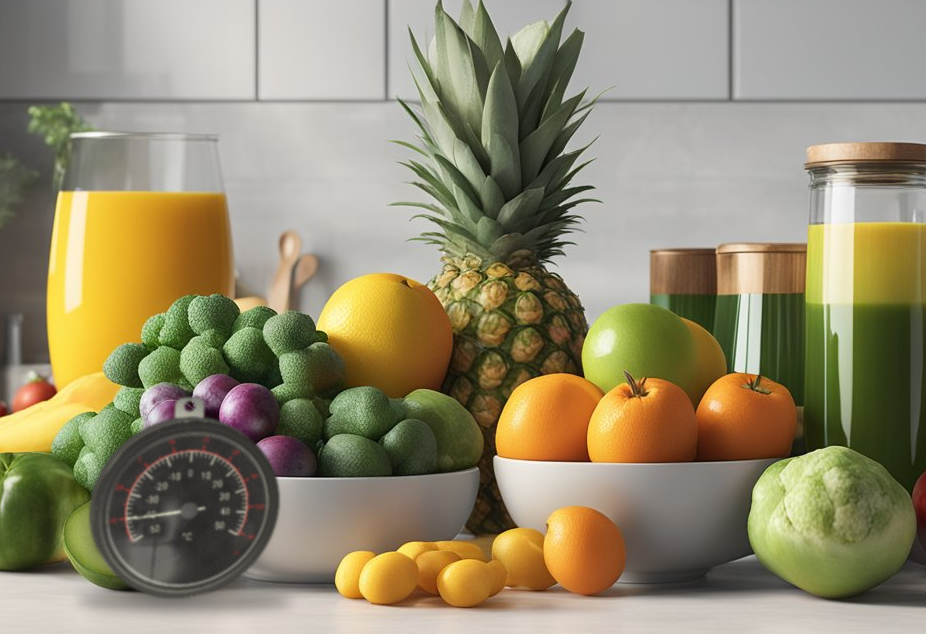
°C -40
